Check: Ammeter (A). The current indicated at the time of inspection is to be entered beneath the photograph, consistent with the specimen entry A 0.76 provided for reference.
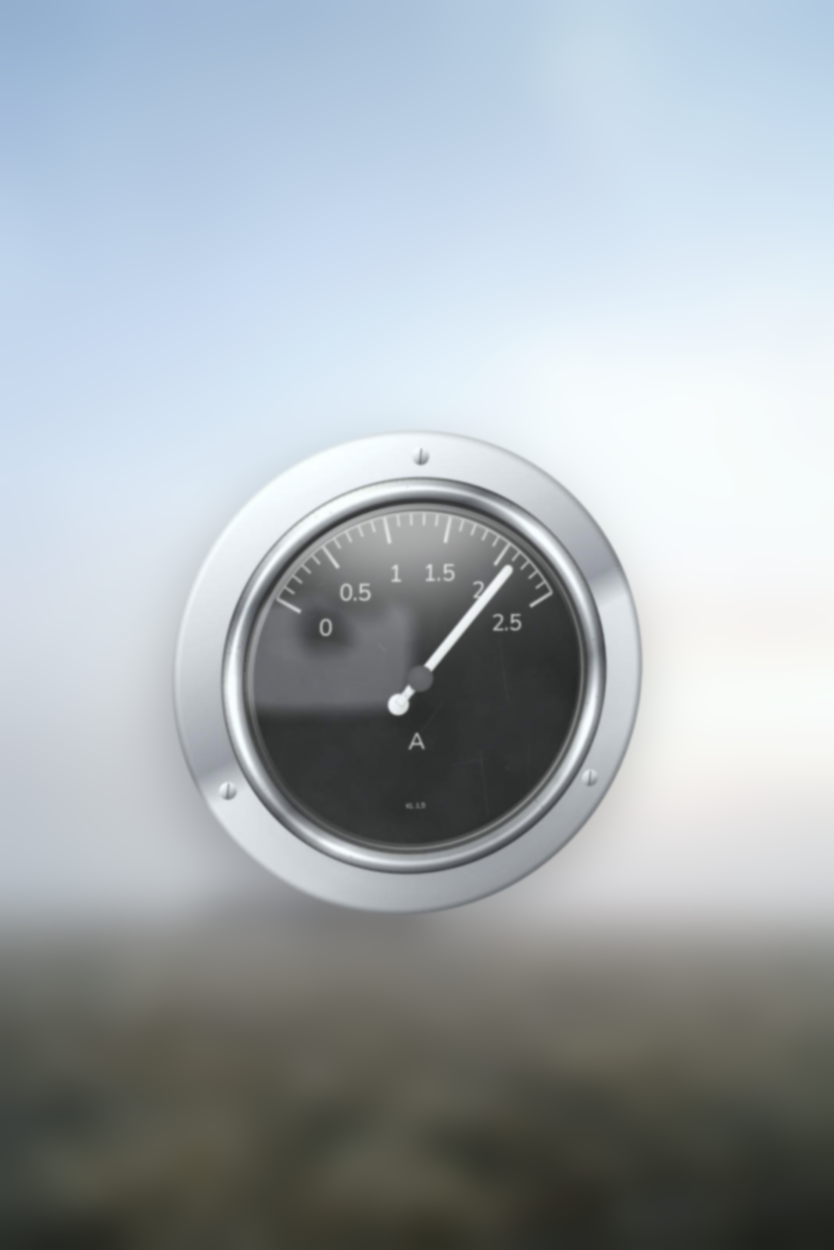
A 2.1
